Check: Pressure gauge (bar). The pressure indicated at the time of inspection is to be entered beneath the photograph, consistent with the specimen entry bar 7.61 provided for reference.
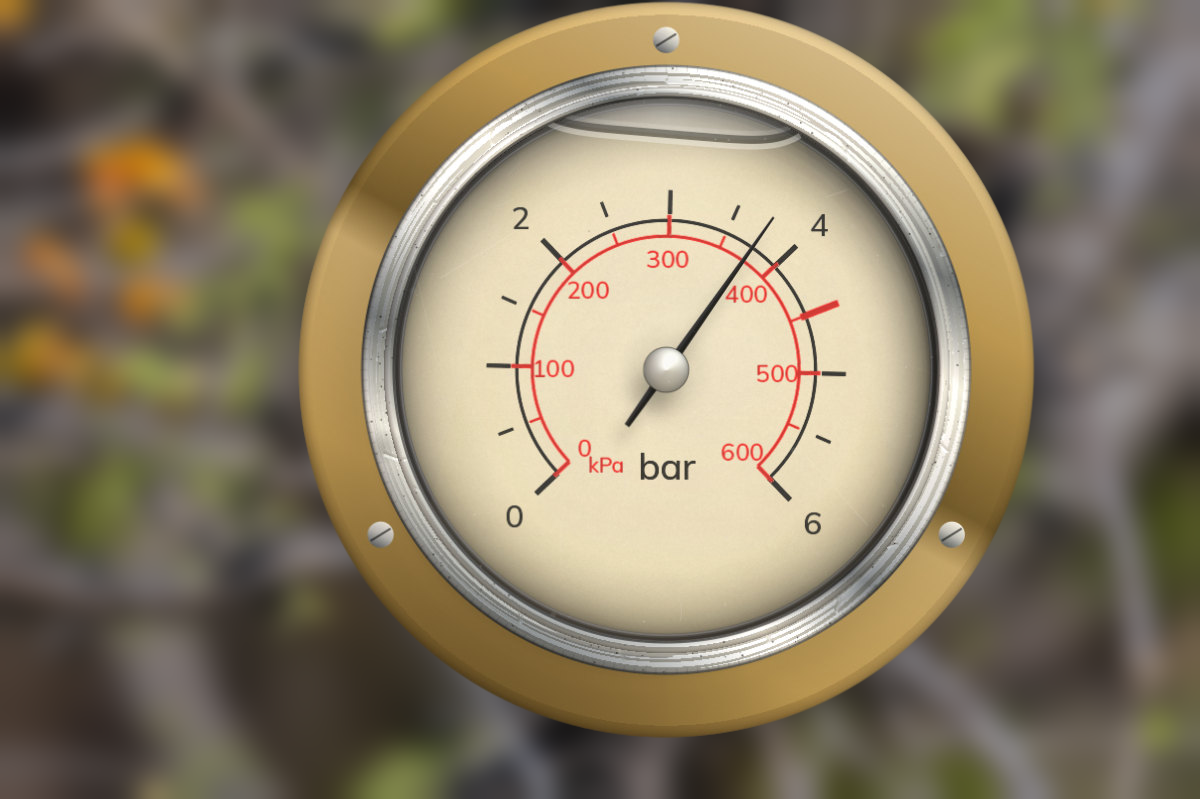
bar 3.75
